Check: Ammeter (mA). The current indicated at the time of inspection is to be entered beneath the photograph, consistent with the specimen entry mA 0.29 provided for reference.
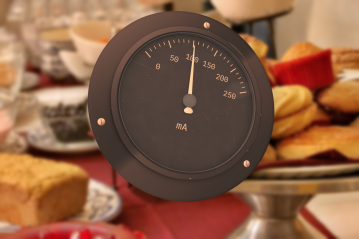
mA 100
